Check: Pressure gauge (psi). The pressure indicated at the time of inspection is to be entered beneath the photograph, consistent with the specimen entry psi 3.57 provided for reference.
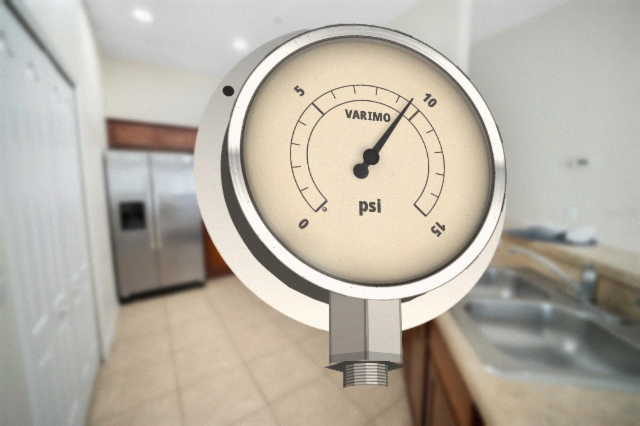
psi 9.5
